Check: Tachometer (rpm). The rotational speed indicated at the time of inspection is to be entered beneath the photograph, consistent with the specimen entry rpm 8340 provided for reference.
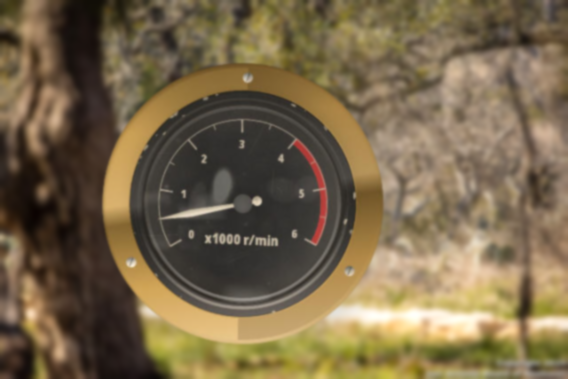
rpm 500
